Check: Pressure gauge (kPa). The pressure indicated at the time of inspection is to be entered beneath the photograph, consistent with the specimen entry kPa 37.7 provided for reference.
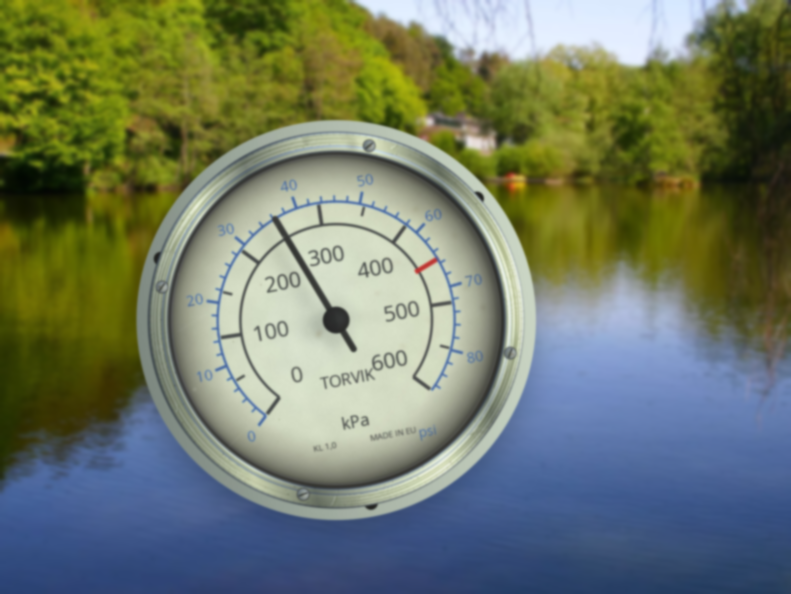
kPa 250
